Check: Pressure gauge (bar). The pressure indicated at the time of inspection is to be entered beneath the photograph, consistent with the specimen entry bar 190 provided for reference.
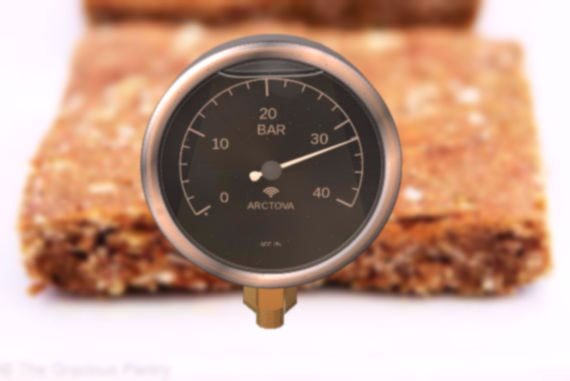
bar 32
